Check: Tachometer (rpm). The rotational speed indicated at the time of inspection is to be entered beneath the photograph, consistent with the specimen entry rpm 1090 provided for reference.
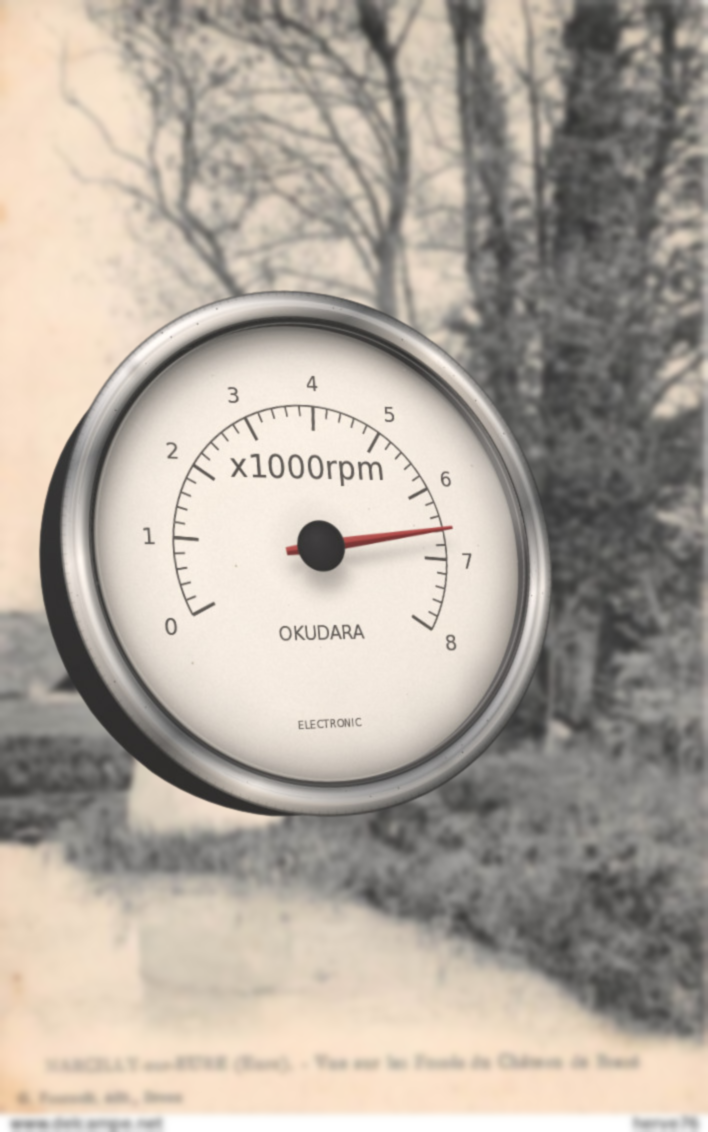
rpm 6600
